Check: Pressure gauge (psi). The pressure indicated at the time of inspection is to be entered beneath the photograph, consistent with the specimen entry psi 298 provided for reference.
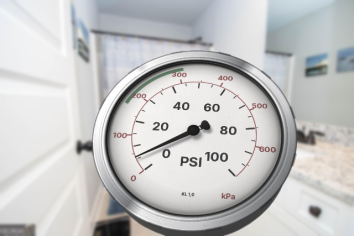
psi 5
